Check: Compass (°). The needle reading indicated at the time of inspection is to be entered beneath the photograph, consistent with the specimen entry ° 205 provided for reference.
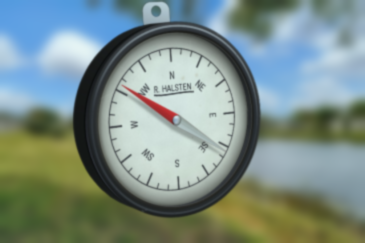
° 305
